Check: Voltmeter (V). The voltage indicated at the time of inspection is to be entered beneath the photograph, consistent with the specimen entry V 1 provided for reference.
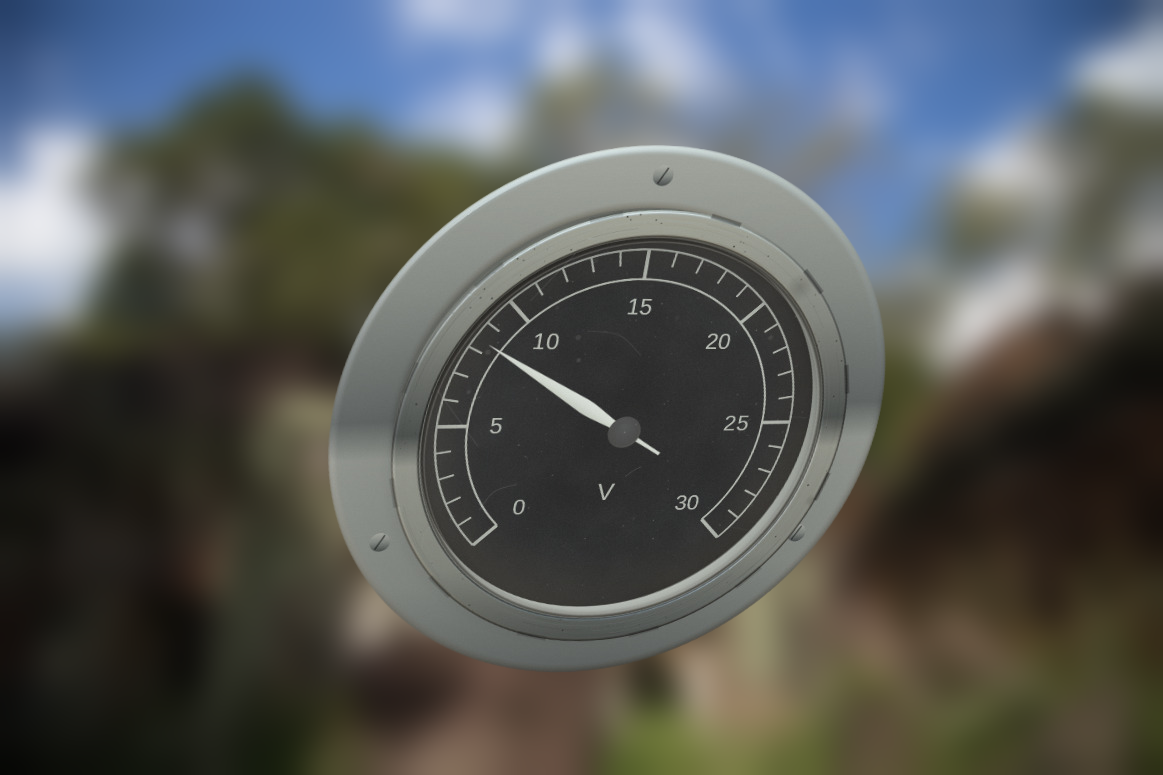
V 8.5
